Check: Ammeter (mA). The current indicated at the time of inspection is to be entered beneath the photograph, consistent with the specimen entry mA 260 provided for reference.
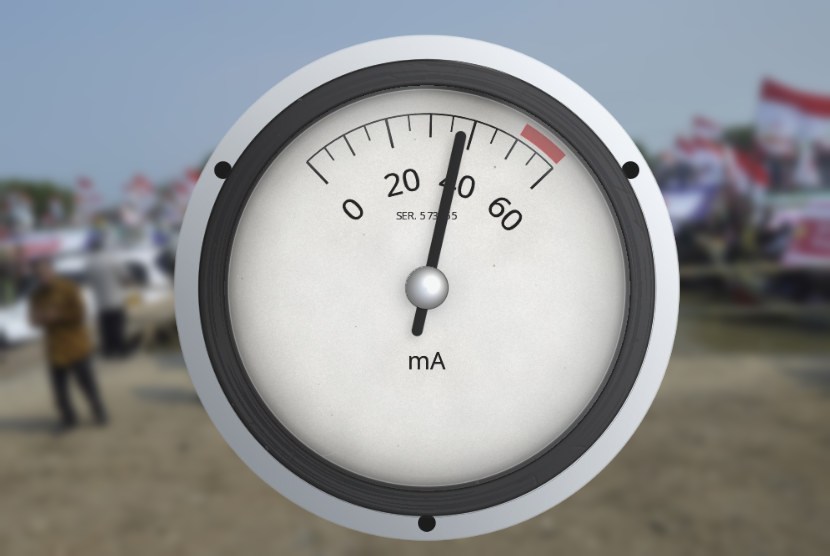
mA 37.5
